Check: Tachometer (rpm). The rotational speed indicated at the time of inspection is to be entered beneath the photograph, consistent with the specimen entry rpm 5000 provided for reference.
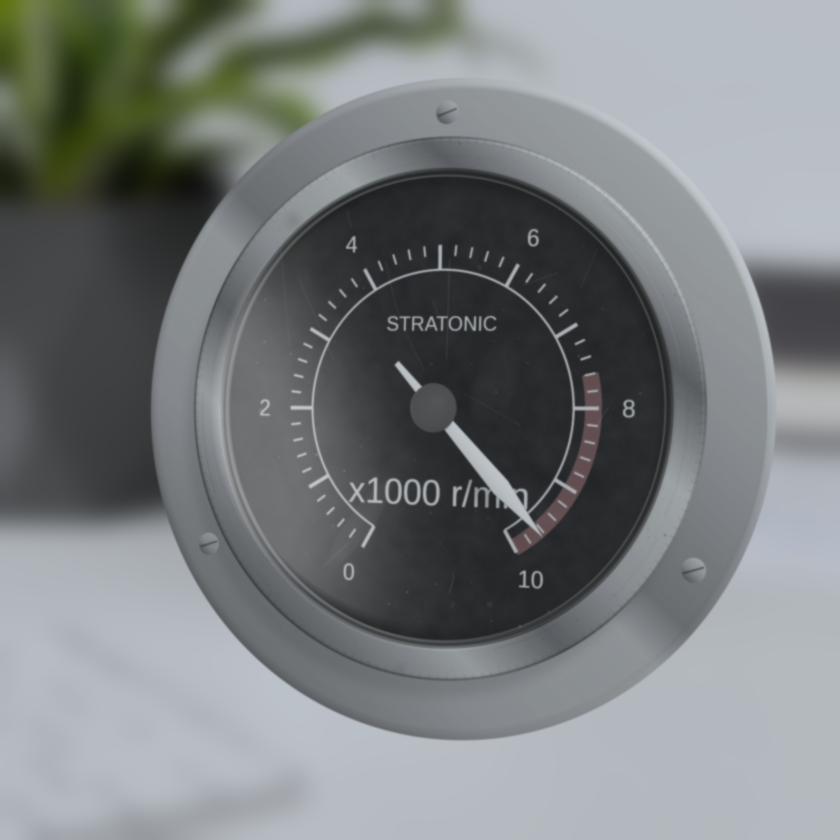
rpm 9600
